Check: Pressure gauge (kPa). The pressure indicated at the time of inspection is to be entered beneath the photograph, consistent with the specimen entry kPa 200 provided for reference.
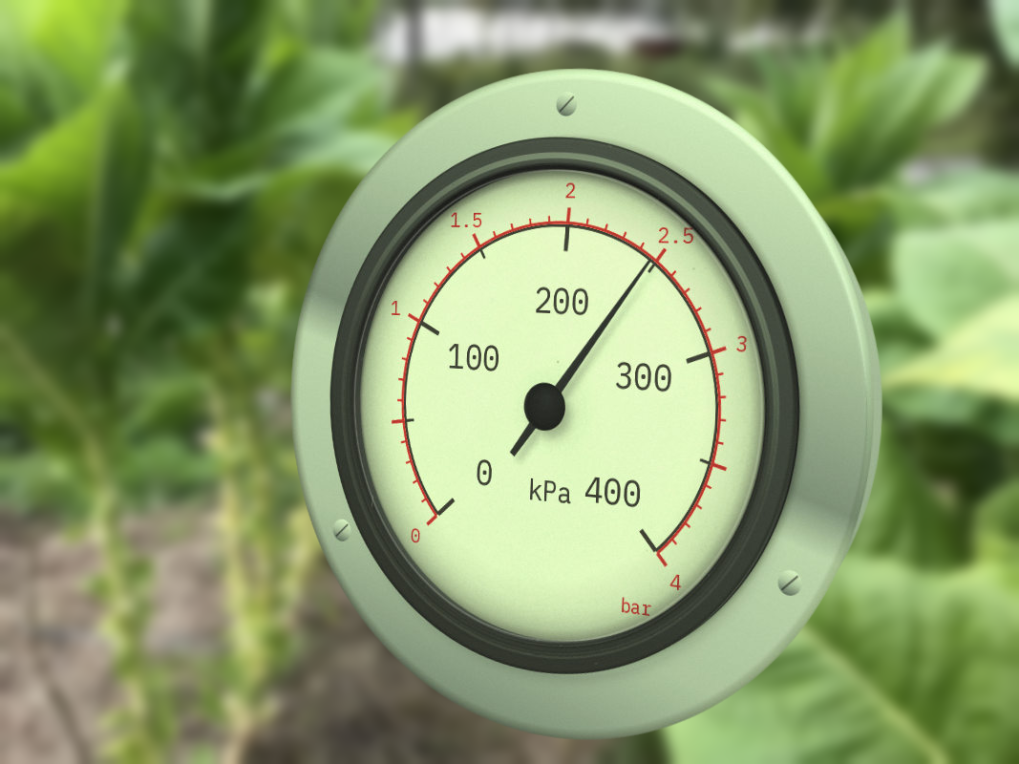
kPa 250
